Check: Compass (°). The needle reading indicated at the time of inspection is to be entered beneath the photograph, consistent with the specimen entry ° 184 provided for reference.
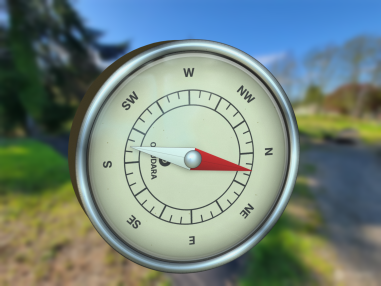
° 15
